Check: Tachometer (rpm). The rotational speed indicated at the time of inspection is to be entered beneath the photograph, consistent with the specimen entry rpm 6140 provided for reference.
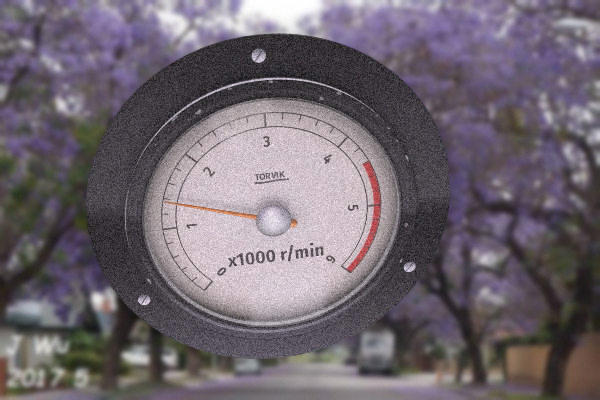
rpm 1400
